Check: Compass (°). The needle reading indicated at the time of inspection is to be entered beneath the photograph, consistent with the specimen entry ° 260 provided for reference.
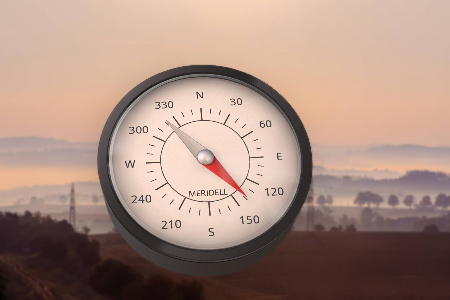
° 140
